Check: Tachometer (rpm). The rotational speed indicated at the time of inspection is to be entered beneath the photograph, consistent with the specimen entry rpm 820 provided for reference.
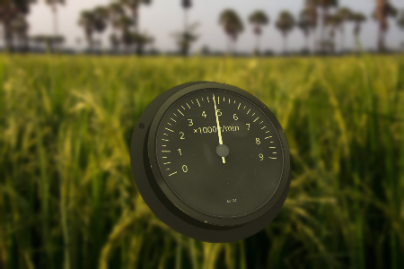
rpm 4750
